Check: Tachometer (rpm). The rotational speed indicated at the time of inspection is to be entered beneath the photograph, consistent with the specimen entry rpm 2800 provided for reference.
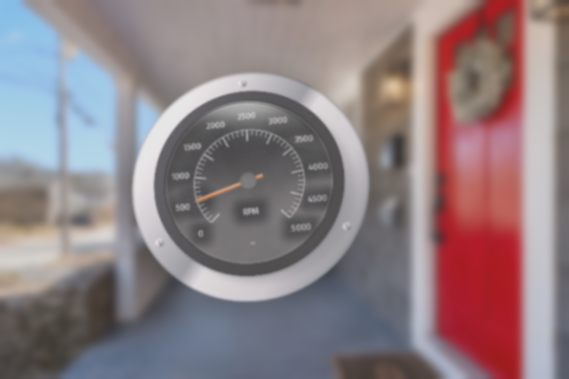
rpm 500
